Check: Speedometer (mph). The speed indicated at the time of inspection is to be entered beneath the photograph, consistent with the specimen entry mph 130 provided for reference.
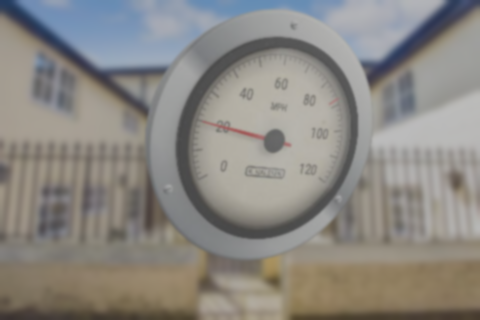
mph 20
